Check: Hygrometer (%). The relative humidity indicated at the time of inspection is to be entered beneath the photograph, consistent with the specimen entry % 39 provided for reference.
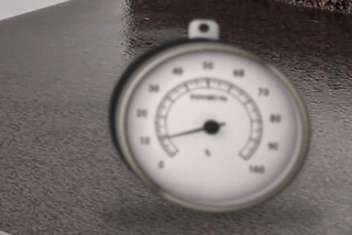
% 10
